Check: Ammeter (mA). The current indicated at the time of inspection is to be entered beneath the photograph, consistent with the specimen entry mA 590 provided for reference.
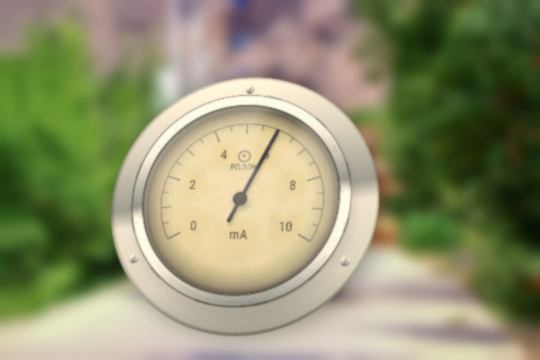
mA 6
